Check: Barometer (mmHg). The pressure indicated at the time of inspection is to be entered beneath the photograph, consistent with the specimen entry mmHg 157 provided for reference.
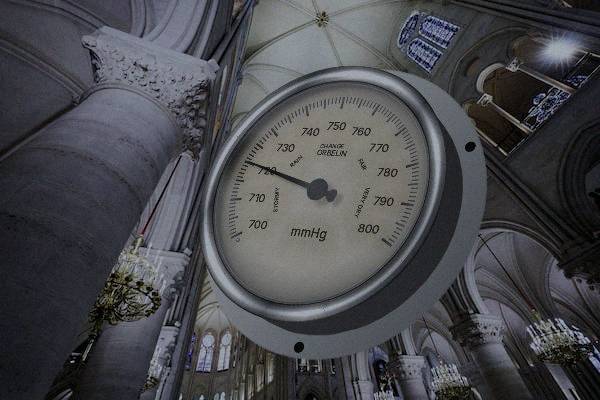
mmHg 720
